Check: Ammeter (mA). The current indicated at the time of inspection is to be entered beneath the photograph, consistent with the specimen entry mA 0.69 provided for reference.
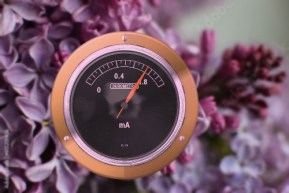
mA 0.75
